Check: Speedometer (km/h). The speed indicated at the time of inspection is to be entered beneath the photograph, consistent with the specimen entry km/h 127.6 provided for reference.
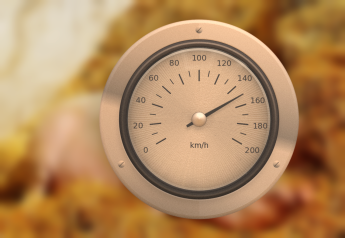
km/h 150
